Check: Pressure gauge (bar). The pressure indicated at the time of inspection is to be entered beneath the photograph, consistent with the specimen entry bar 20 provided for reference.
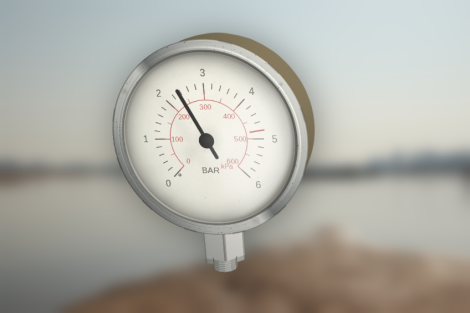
bar 2.4
